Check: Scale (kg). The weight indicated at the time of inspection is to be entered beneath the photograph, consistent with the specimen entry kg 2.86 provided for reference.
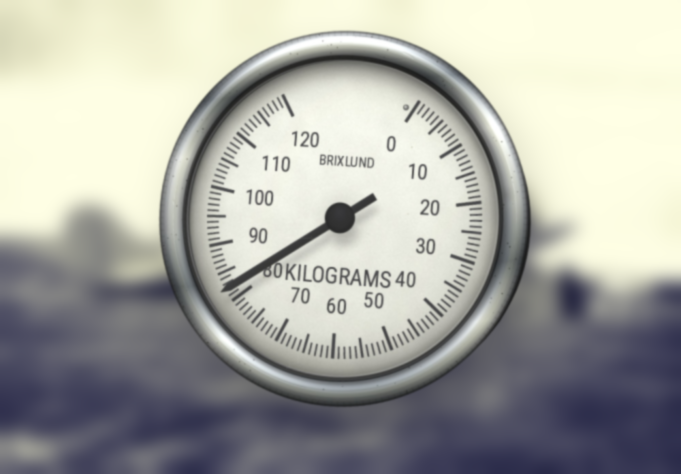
kg 82
